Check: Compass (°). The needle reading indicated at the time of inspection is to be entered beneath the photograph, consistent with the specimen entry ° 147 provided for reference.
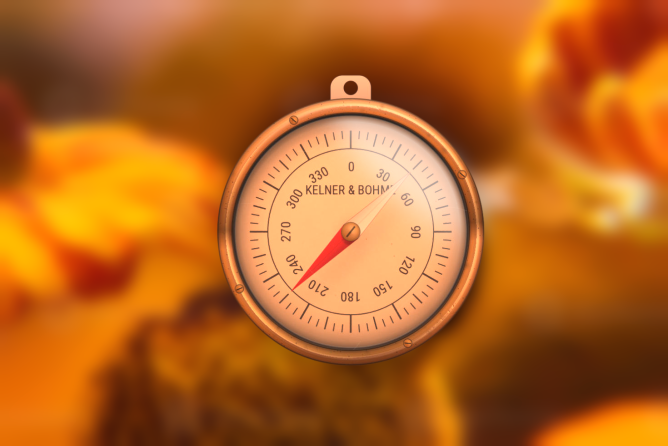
° 225
